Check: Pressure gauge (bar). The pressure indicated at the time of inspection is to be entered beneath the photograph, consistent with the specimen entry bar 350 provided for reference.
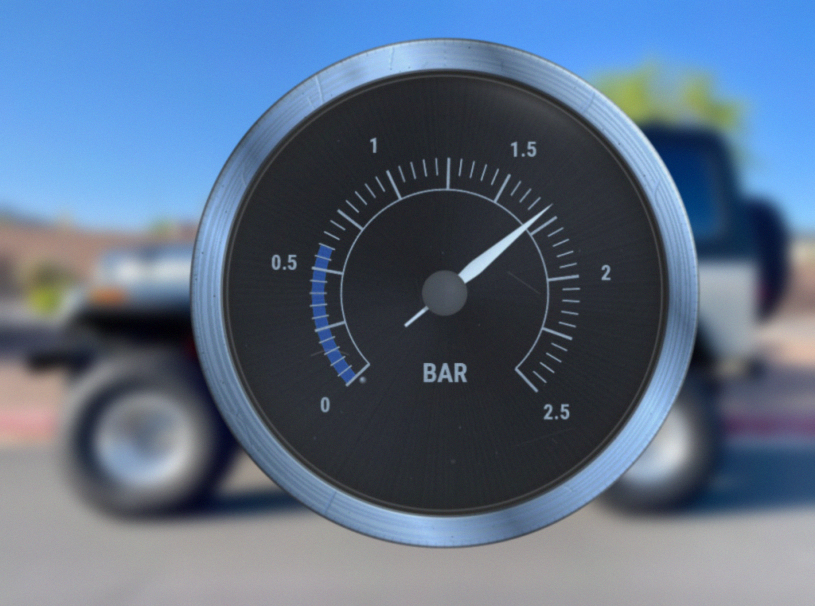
bar 1.7
